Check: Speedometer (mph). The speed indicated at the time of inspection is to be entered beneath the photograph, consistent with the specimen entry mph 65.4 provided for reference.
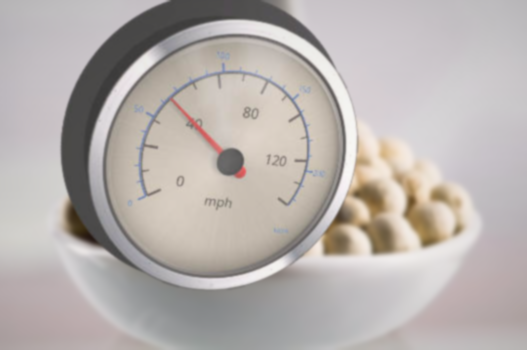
mph 40
